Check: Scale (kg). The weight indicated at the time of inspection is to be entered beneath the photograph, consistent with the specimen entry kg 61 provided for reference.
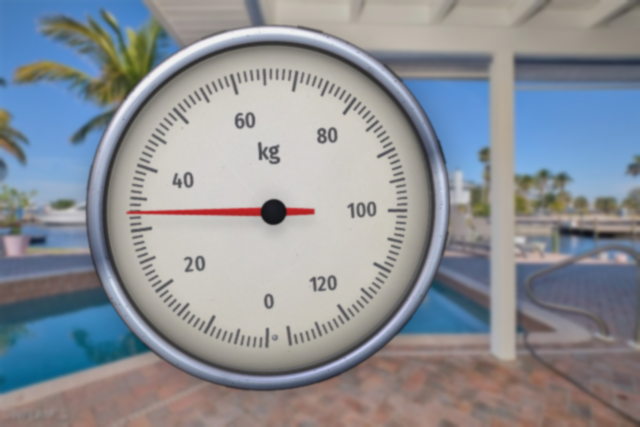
kg 33
